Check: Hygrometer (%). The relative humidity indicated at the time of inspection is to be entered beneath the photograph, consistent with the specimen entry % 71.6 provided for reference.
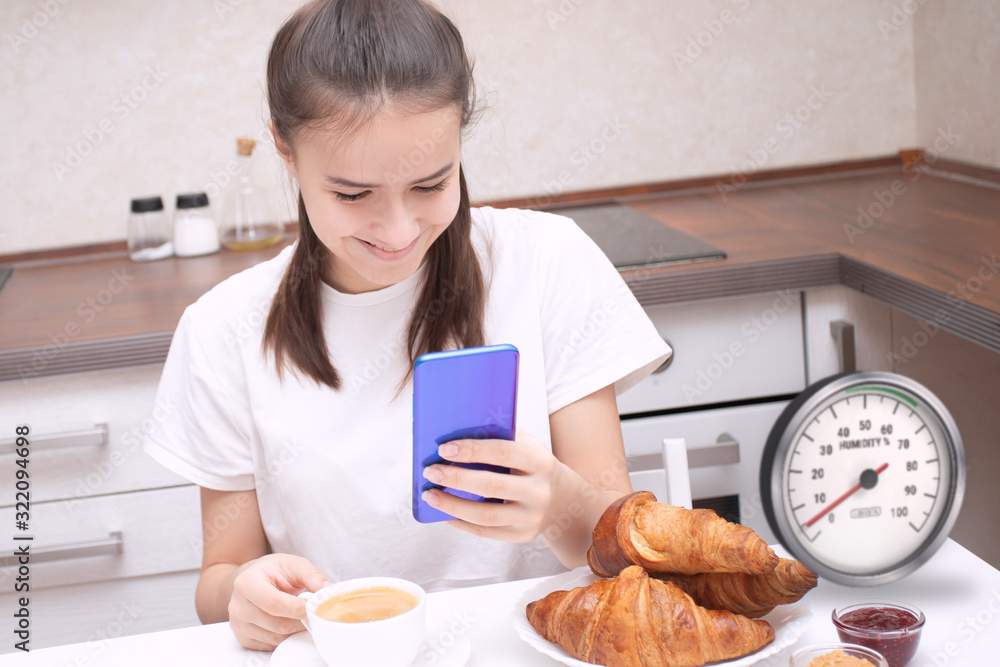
% 5
